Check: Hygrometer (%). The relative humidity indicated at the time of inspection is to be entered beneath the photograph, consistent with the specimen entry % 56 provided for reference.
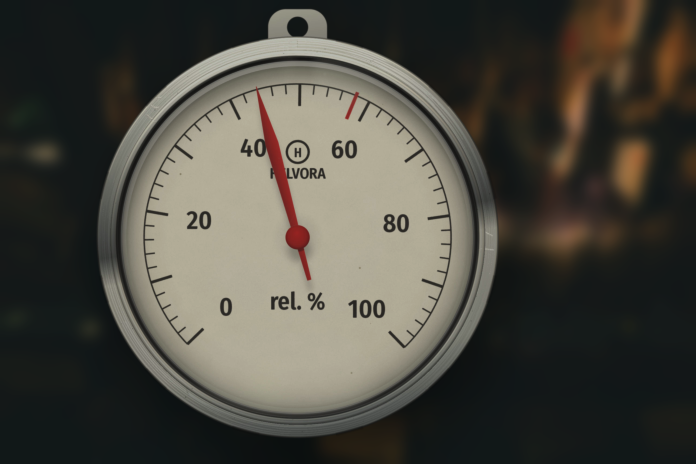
% 44
